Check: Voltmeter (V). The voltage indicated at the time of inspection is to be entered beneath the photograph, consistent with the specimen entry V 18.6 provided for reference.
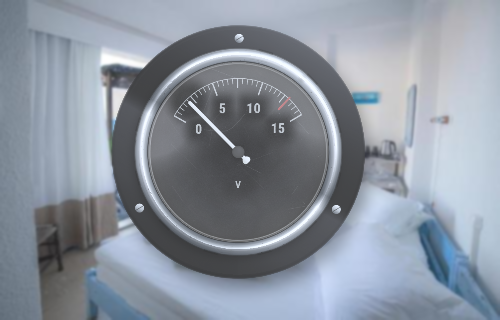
V 2
